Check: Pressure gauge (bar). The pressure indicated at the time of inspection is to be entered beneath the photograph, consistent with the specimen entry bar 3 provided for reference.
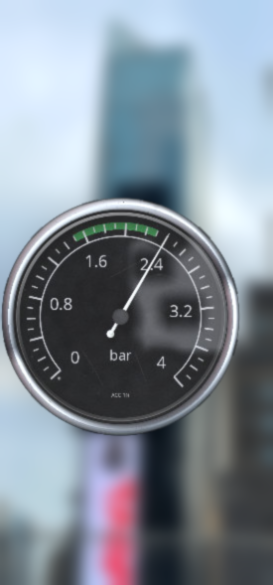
bar 2.4
